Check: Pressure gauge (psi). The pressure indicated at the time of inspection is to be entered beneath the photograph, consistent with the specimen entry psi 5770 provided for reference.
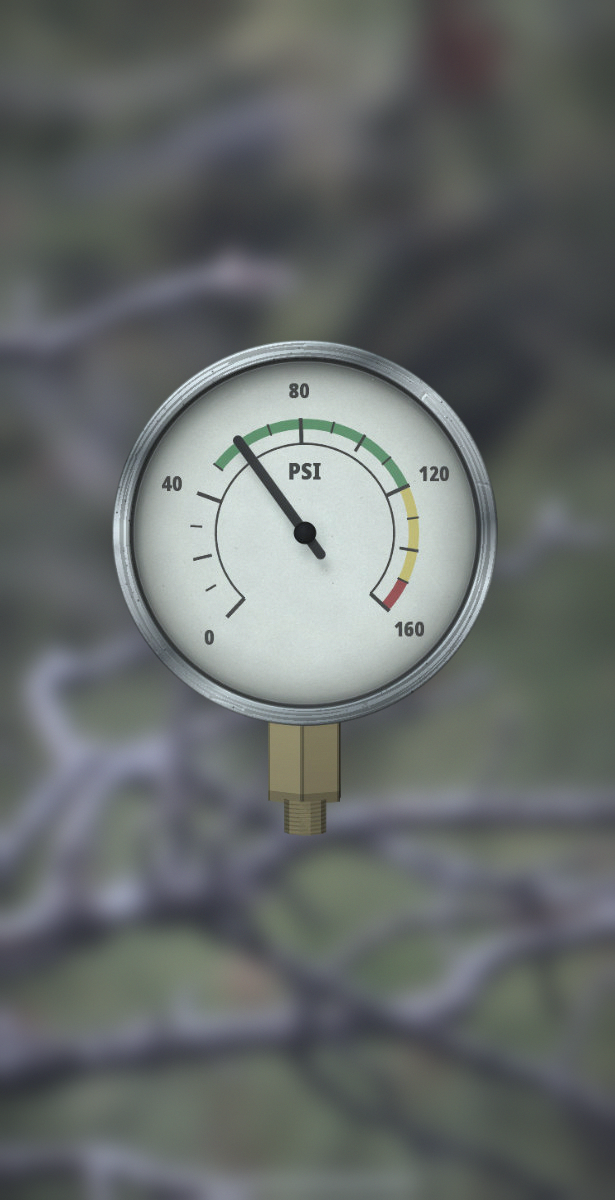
psi 60
